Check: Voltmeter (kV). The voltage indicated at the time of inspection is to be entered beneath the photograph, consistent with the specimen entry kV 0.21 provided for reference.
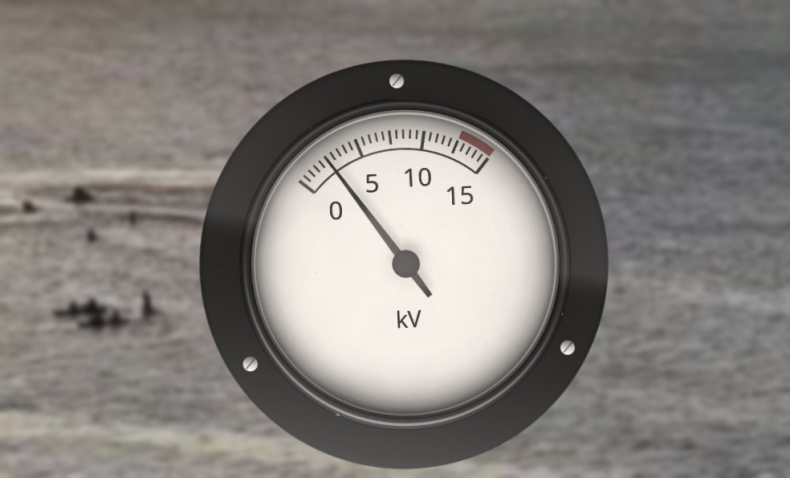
kV 2.5
